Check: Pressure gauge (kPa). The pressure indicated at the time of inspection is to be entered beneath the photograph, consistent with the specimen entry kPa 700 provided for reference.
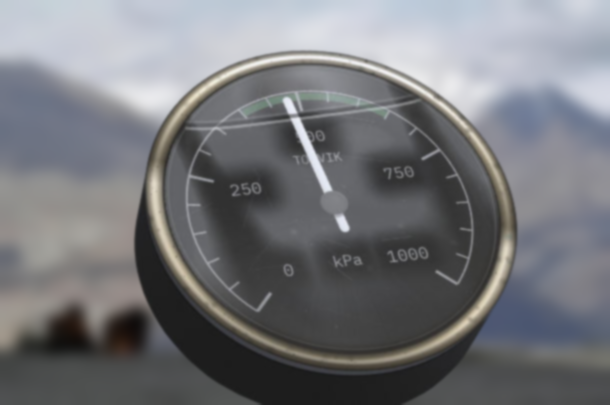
kPa 475
